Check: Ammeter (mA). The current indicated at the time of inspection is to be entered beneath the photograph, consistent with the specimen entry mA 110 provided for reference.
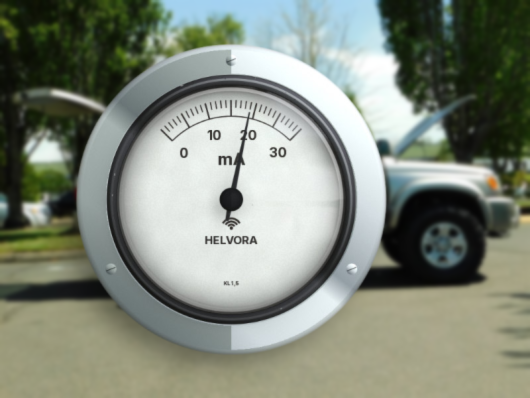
mA 19
